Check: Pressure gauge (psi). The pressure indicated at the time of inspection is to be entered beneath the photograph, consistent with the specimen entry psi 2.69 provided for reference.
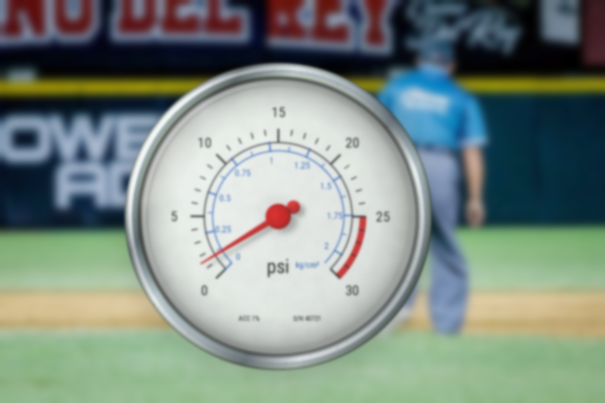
psi 1.5
